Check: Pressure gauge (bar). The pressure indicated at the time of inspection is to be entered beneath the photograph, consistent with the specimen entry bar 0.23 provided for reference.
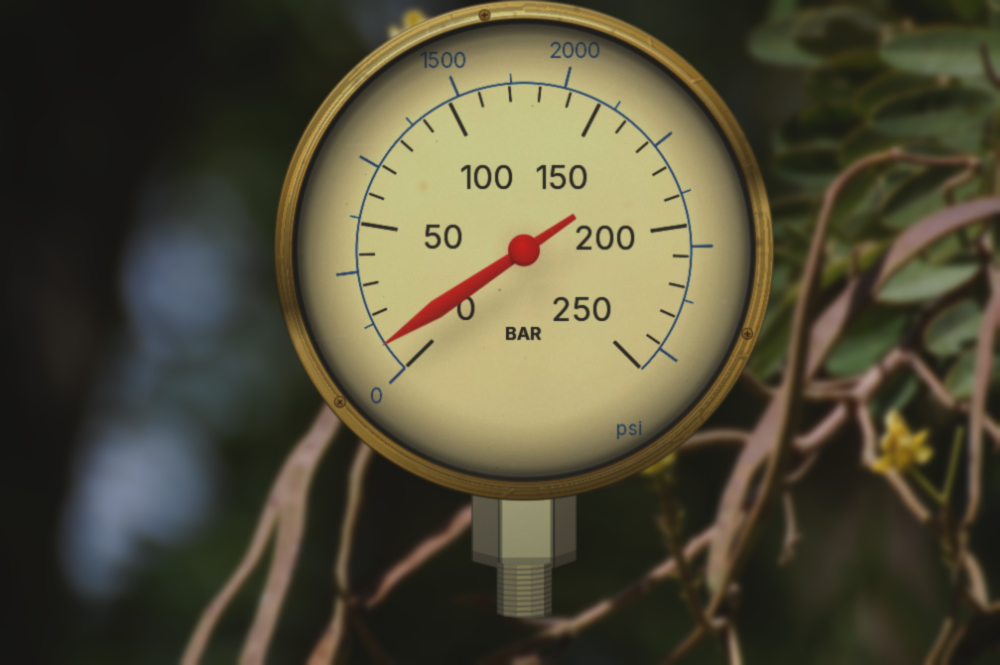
bar 10
